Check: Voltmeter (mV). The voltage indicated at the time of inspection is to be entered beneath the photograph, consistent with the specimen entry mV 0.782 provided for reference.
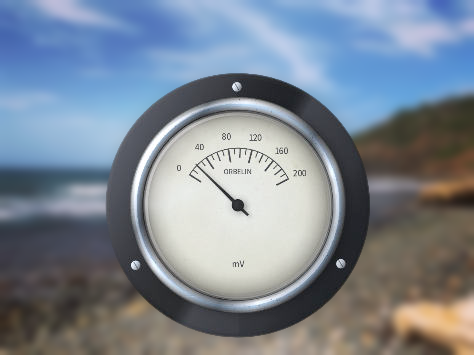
mV 20
